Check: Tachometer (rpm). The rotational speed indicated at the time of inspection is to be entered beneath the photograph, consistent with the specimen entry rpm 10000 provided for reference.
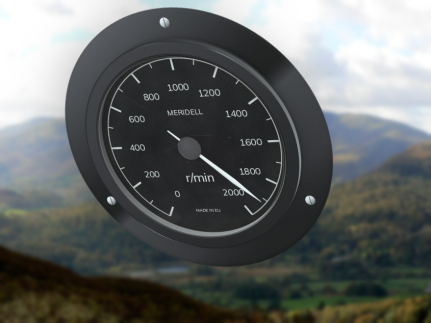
rpm 1900
